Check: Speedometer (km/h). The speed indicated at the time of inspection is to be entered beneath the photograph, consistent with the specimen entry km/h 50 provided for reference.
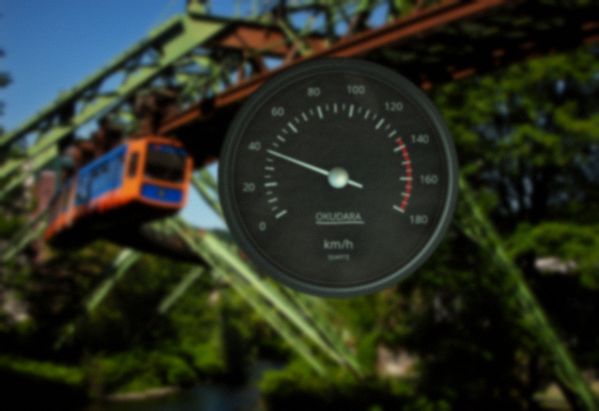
km/h 40
